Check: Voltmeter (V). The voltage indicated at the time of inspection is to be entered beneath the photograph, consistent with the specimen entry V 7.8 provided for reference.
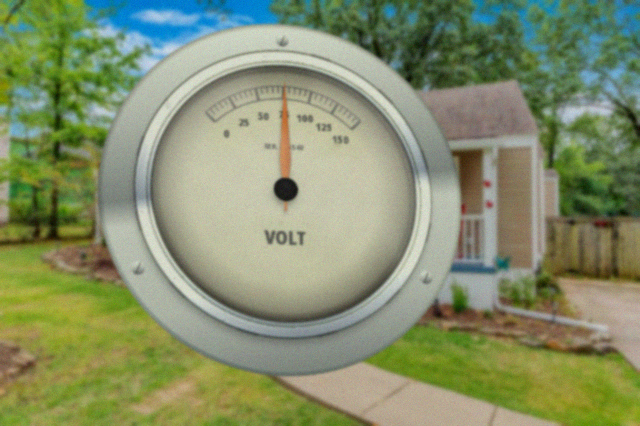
V 75
